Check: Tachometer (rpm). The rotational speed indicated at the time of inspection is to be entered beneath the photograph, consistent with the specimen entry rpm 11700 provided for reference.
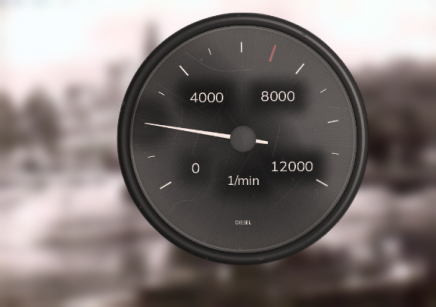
rpm 2000
